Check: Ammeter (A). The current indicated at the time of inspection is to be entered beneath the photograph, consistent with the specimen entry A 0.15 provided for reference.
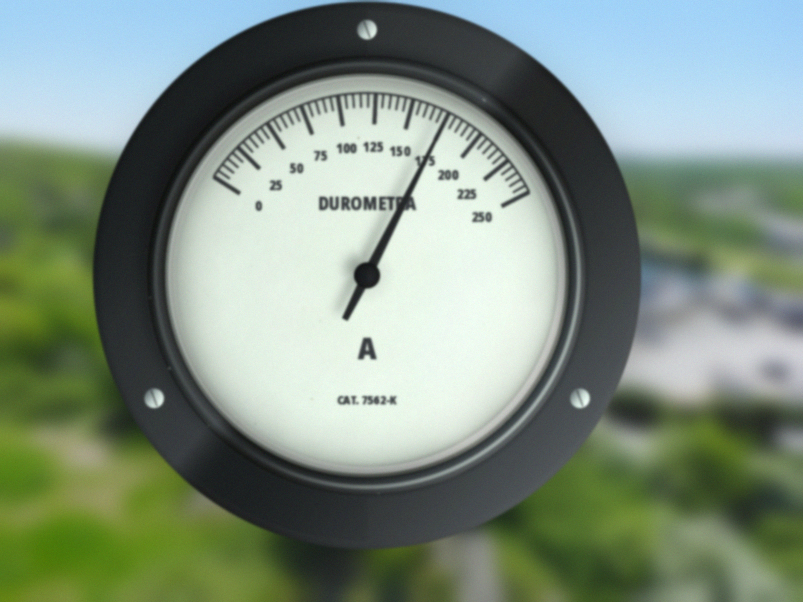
A 175
